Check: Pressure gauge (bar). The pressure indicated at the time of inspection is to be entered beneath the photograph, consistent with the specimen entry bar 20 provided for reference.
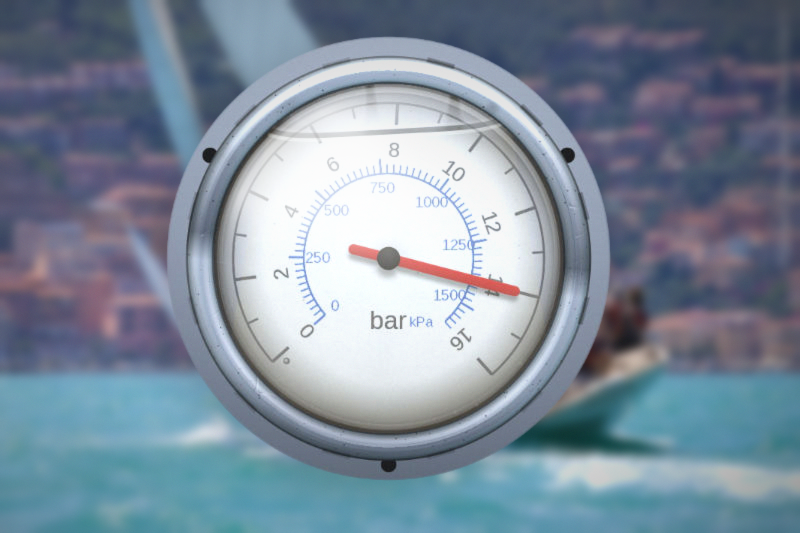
bar 14
